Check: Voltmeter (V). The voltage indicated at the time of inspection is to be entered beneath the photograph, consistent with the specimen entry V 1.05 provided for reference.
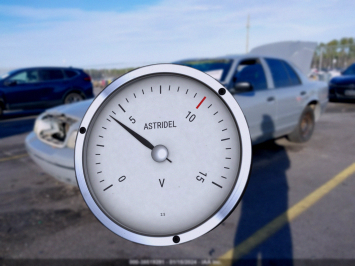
V 4.25
